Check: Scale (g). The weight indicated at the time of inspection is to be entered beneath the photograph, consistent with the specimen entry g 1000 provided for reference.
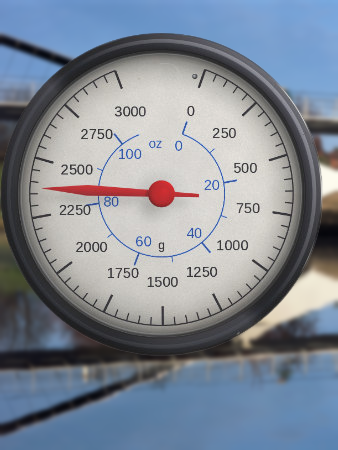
g 2375
